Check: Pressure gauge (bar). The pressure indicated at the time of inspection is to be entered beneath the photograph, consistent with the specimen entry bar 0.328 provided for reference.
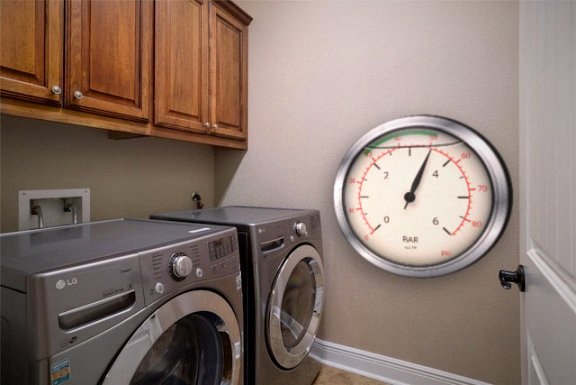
bar 3.5
